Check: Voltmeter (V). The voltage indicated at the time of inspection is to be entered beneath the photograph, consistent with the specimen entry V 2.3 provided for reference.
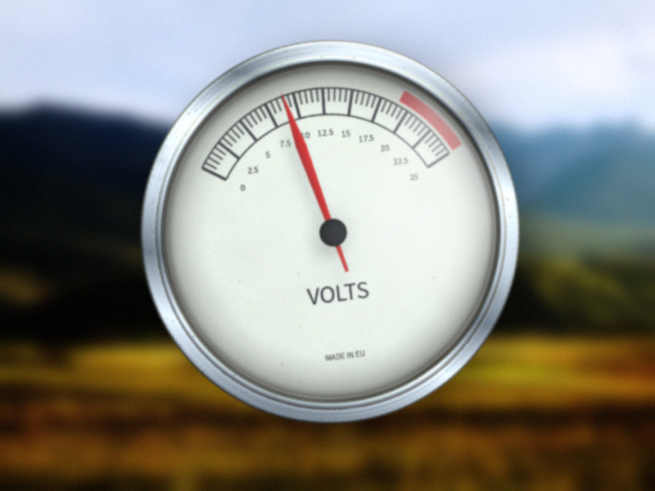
V 9
